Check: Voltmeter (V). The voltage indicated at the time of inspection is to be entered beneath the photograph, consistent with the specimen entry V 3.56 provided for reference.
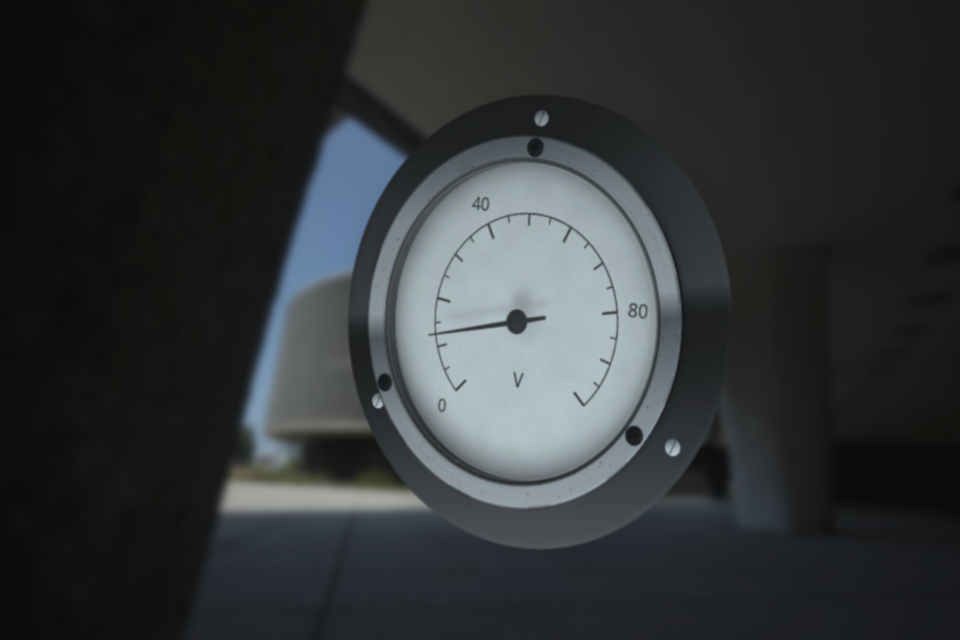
V 12.5
